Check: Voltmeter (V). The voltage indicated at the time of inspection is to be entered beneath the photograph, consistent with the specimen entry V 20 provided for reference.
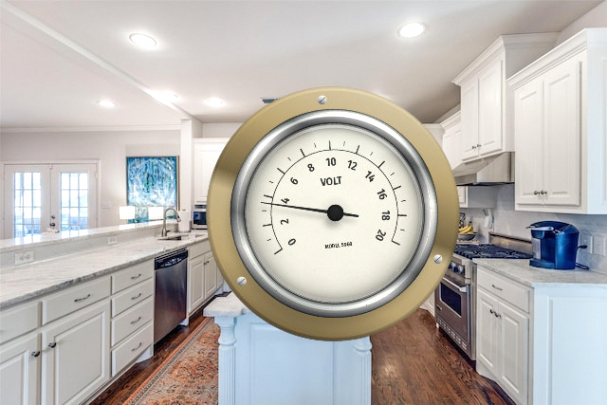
V 3.5
